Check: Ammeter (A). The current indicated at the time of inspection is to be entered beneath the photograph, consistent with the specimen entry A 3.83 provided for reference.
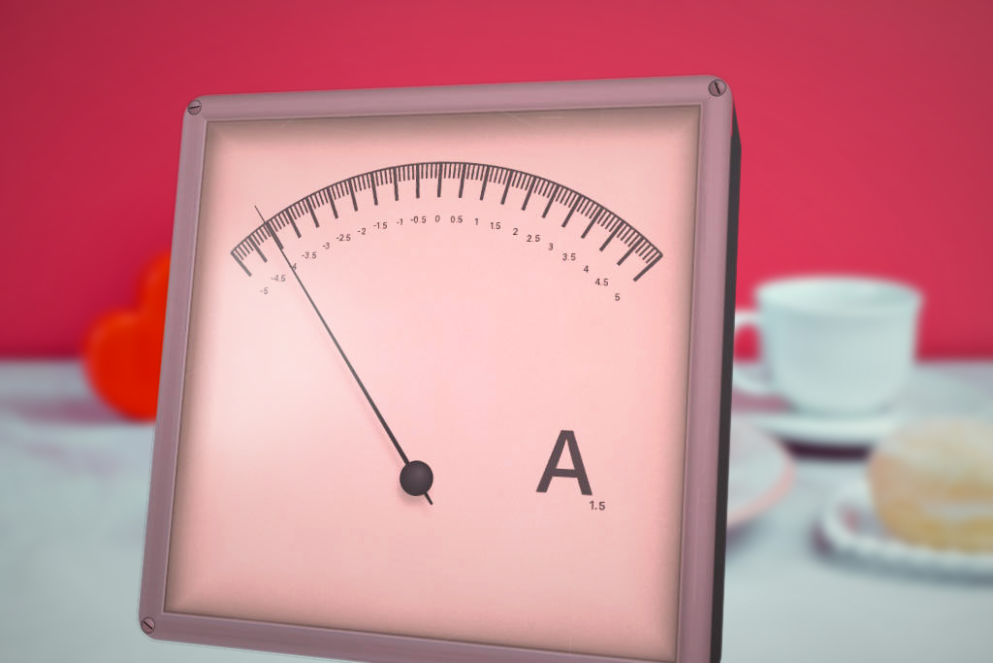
A -4
